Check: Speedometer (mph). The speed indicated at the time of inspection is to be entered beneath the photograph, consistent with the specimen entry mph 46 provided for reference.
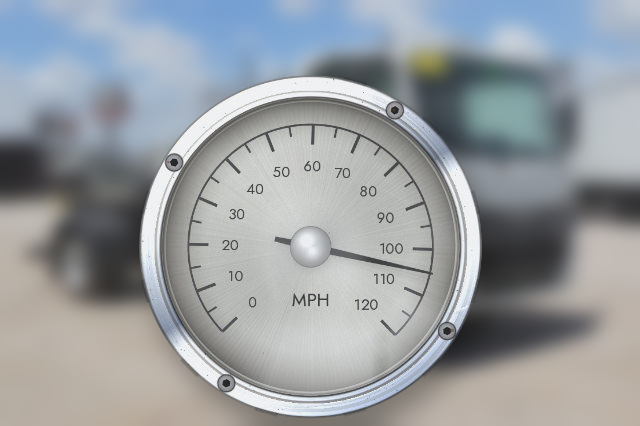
mph 105
